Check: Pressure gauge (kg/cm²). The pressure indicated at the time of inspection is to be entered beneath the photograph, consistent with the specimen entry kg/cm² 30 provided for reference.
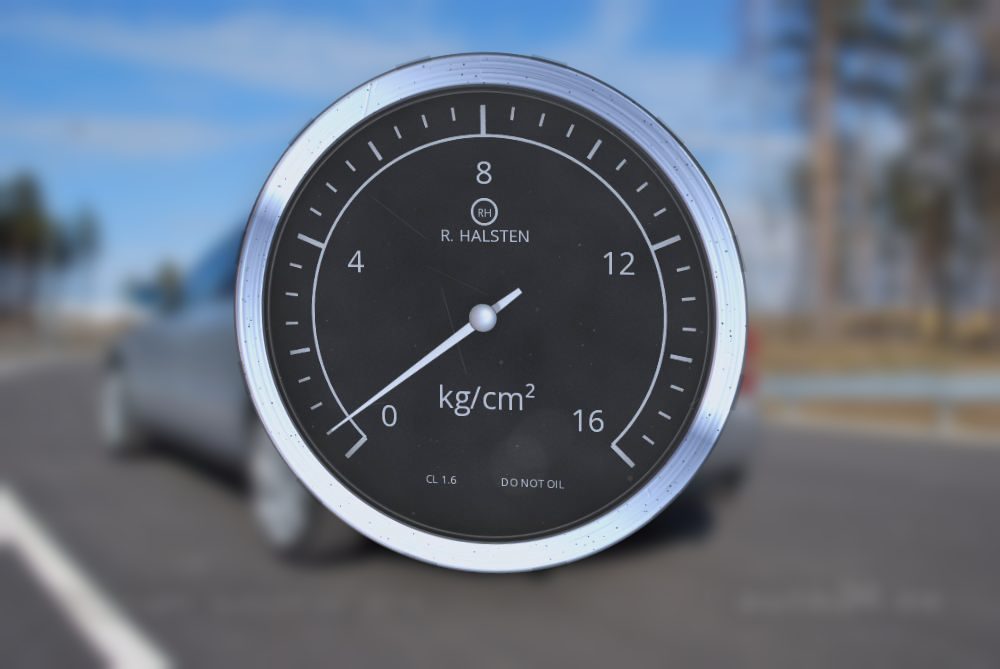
kg/cm² 0.5
